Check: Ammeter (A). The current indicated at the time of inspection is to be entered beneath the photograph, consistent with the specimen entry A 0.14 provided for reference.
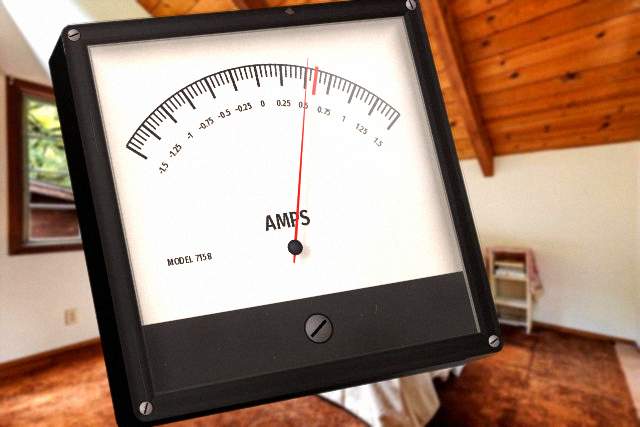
A 0.5
